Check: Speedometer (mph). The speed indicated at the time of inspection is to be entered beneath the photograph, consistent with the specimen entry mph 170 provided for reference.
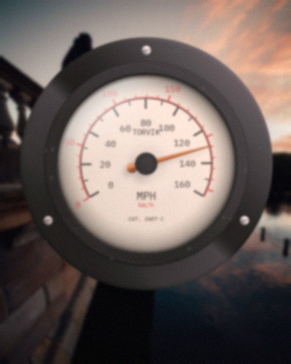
mph 130
